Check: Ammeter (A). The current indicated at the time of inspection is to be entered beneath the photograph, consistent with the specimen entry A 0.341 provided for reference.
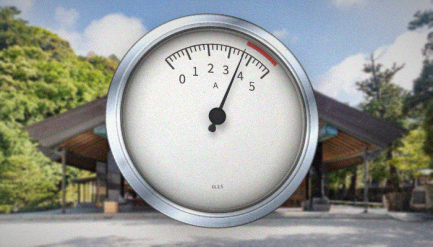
A 3.6
